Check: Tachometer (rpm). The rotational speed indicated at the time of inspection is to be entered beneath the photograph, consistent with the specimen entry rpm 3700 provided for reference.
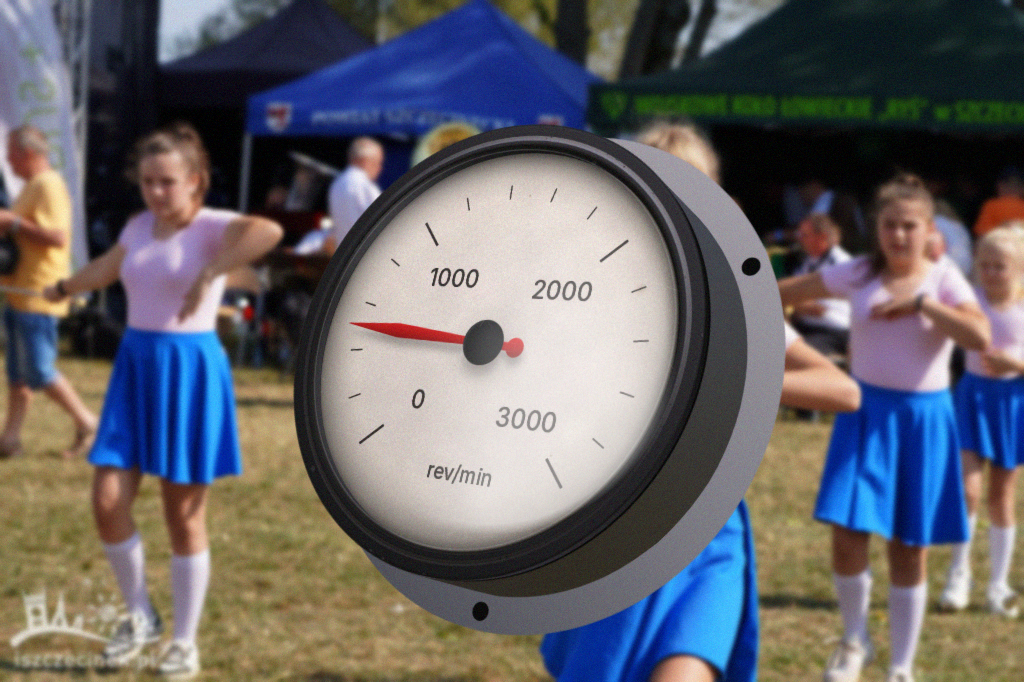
rpm 500
